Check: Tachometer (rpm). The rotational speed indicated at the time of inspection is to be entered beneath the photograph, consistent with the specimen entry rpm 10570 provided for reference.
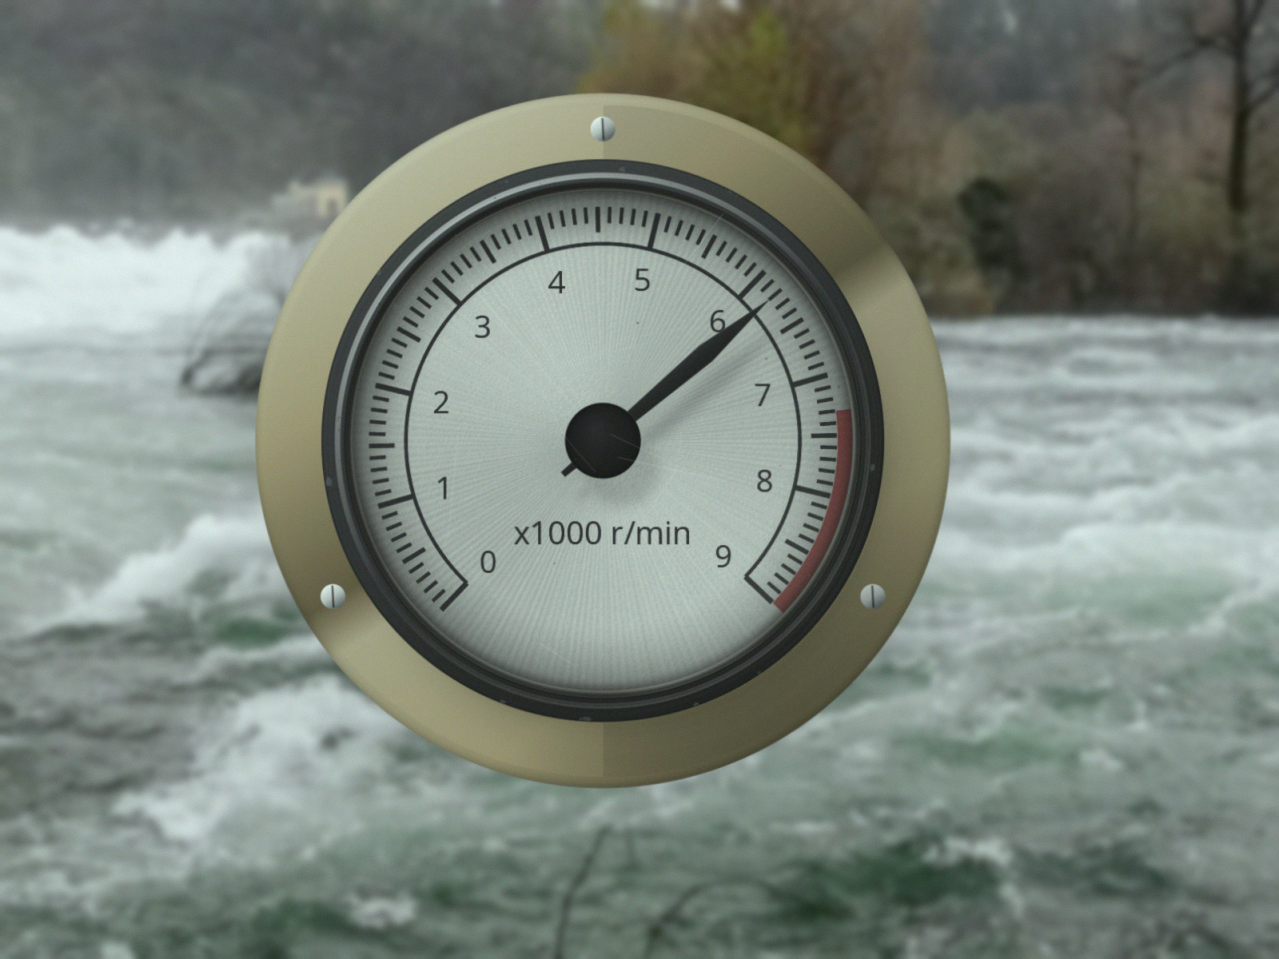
rpm 6200
